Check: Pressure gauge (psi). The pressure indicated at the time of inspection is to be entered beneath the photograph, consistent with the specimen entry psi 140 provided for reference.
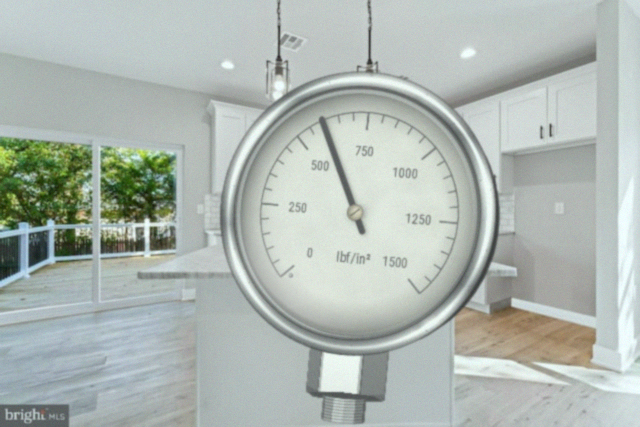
psi 600
